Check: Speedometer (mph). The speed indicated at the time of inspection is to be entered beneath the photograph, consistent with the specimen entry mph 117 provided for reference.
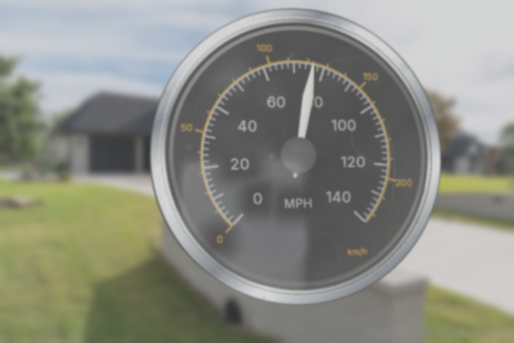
mph 76
